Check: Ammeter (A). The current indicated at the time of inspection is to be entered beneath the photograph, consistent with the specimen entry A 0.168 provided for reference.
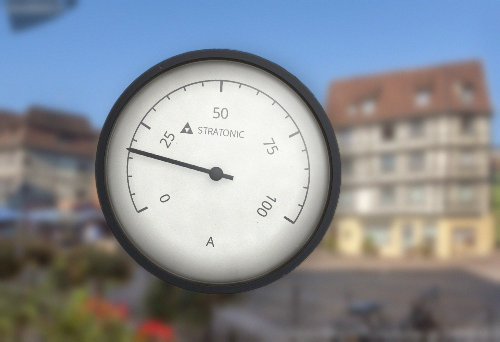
A 17.5
